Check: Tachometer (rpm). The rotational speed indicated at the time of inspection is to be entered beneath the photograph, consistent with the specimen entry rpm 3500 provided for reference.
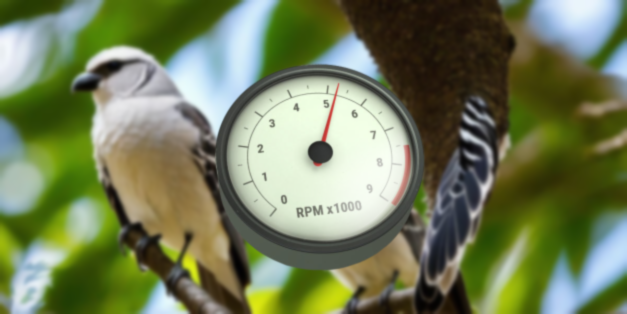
rpm 5250
